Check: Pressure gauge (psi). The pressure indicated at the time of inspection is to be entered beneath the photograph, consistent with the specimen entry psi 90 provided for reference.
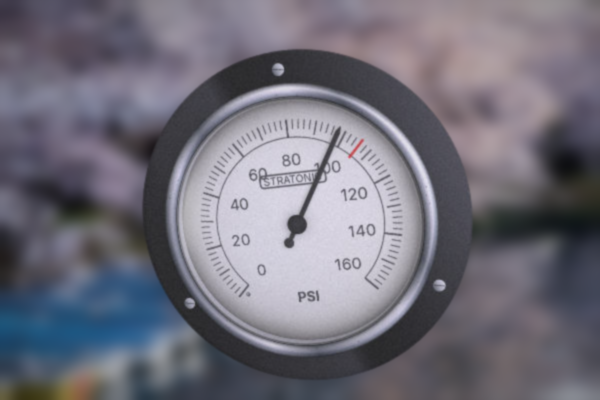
psi 98
